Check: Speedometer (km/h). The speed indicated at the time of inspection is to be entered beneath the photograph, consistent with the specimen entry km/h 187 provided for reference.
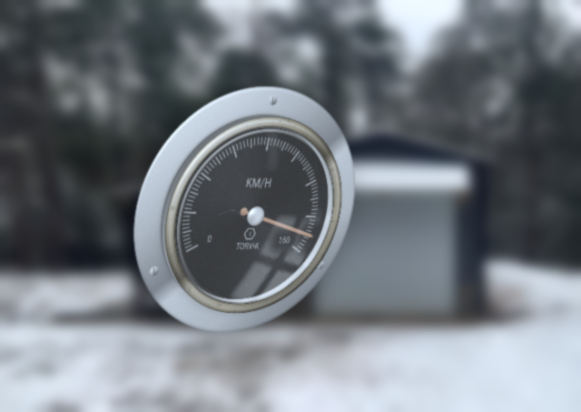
km/h 150
